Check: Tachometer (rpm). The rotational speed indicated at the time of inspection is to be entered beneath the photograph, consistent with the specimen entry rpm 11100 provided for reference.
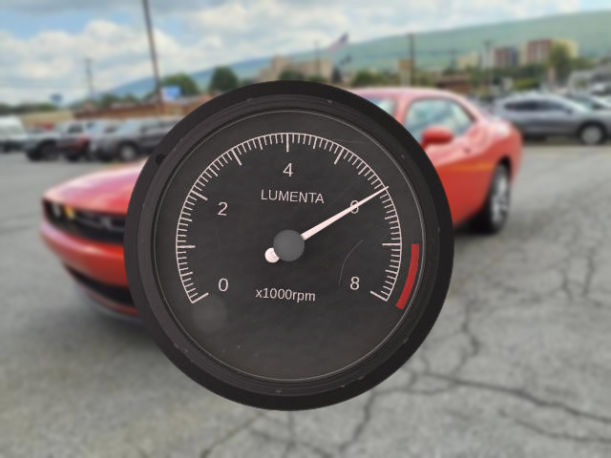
rpm 6000
